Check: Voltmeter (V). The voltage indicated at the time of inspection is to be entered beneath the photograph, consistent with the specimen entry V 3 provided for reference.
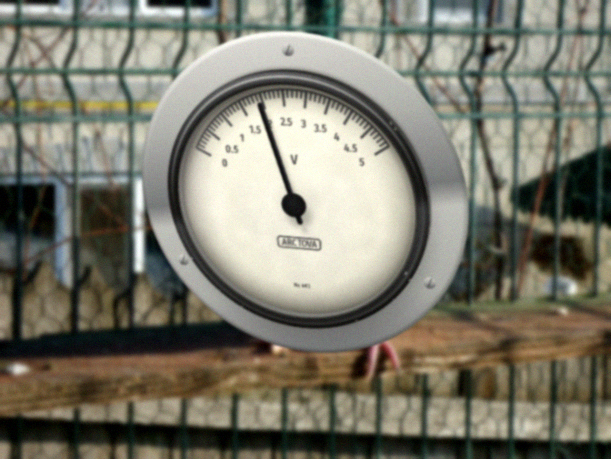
V 2
